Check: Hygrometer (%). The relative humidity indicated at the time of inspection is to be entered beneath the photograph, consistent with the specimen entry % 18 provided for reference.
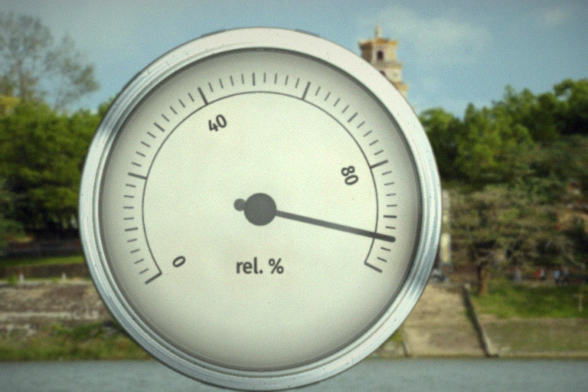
% 94
